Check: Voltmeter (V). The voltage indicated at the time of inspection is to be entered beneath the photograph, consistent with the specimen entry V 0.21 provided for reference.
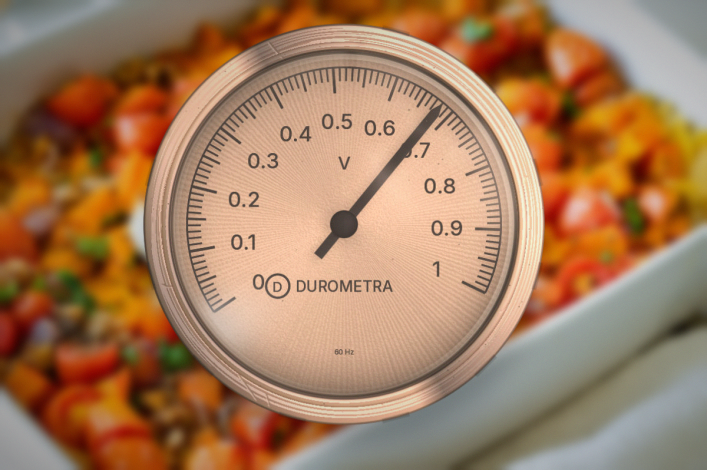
V 0.68
